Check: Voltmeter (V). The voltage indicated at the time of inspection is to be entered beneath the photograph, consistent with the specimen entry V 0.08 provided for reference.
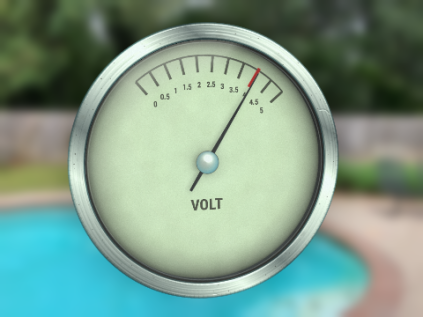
V 4
